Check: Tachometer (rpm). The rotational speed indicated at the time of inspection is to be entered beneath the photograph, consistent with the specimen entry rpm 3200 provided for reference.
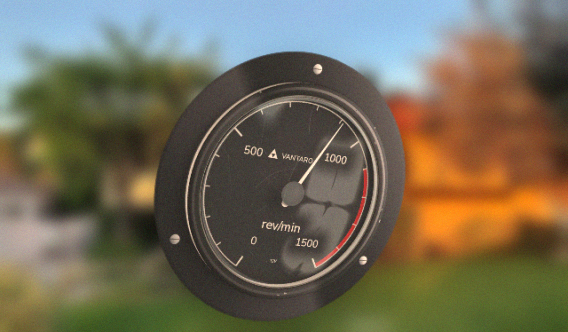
rpm 900
